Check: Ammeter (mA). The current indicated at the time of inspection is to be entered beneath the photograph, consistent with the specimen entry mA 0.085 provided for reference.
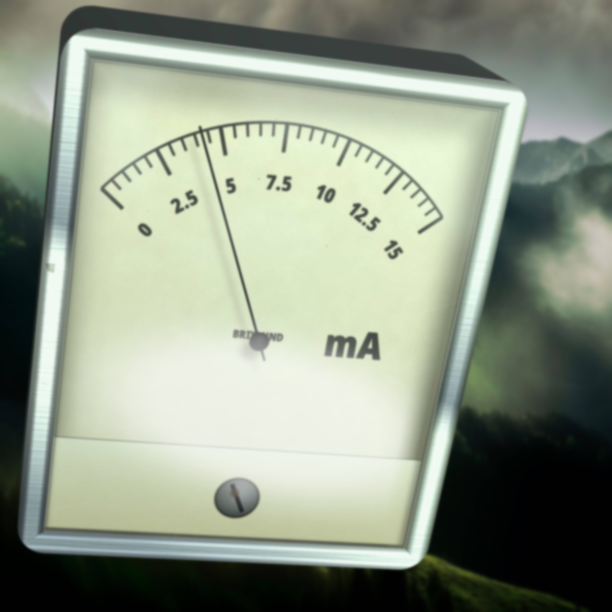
mA 4.25
